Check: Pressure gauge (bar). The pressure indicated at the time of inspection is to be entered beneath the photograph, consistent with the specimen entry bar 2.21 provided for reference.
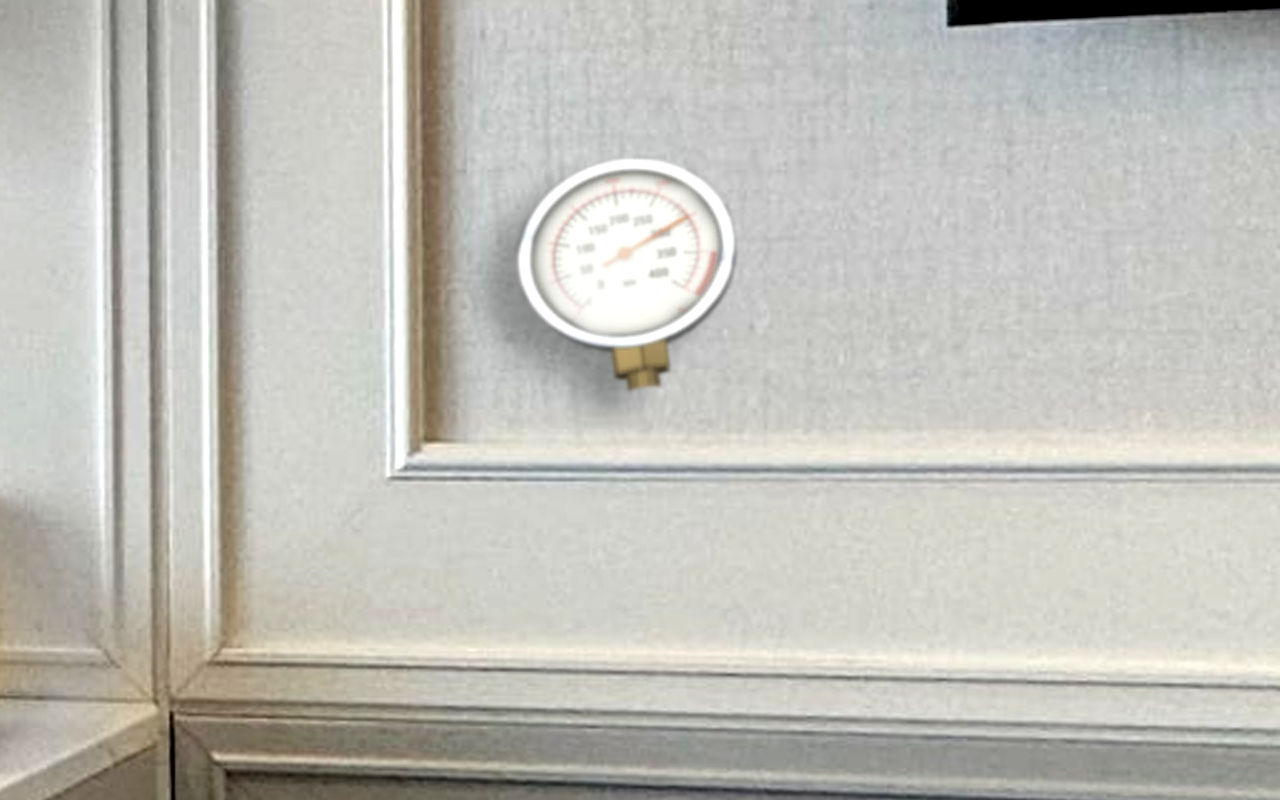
bar 300
